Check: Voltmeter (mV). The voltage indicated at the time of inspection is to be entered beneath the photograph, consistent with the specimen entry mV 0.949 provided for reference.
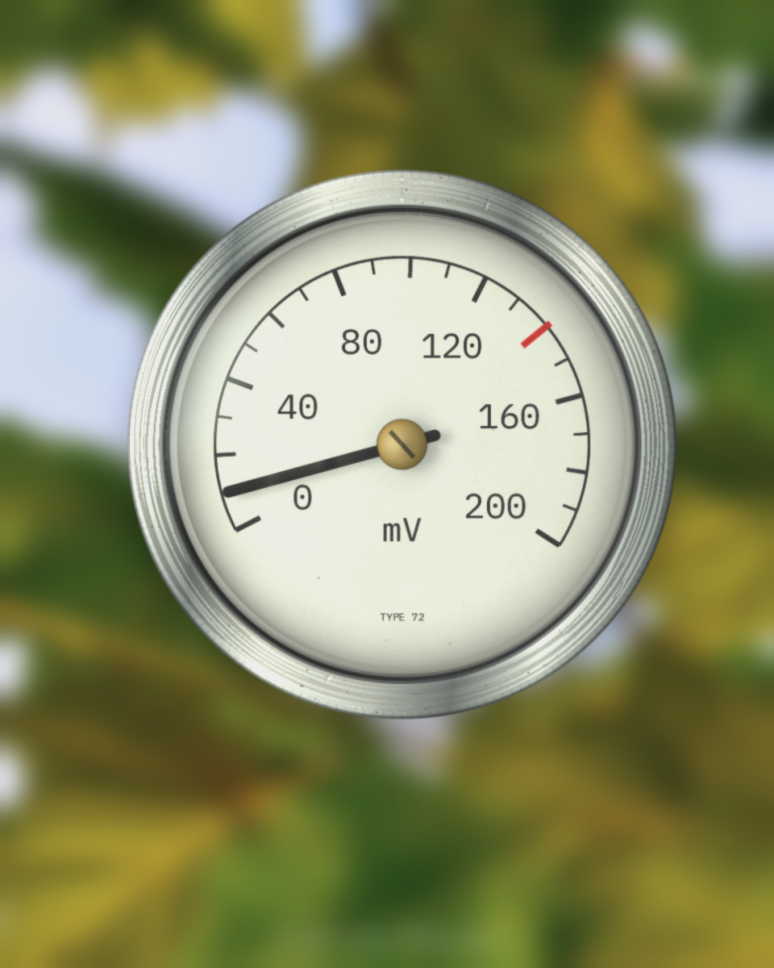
mV 10
